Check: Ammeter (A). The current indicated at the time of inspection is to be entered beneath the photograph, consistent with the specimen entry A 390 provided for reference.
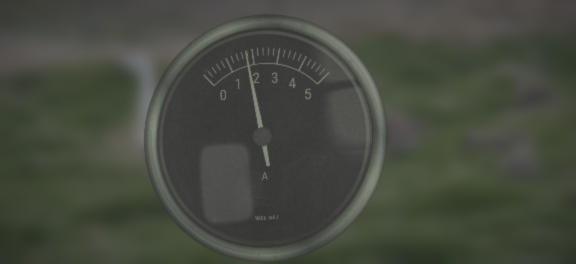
A 1.8
